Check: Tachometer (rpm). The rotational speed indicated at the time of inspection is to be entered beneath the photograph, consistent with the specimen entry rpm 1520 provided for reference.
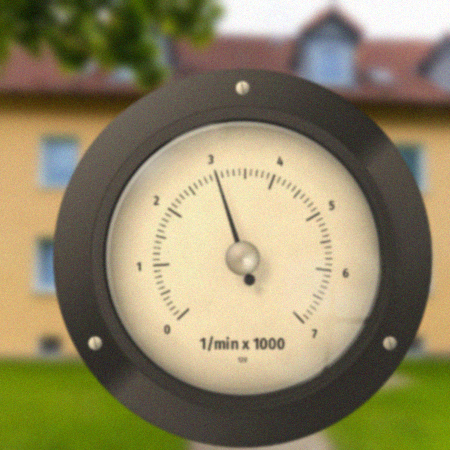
rpm 3000
